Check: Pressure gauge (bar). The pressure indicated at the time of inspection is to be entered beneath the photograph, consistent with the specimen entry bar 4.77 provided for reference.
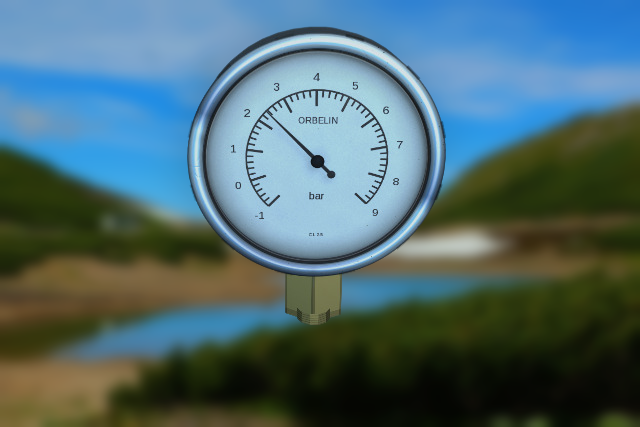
bar 2.4
